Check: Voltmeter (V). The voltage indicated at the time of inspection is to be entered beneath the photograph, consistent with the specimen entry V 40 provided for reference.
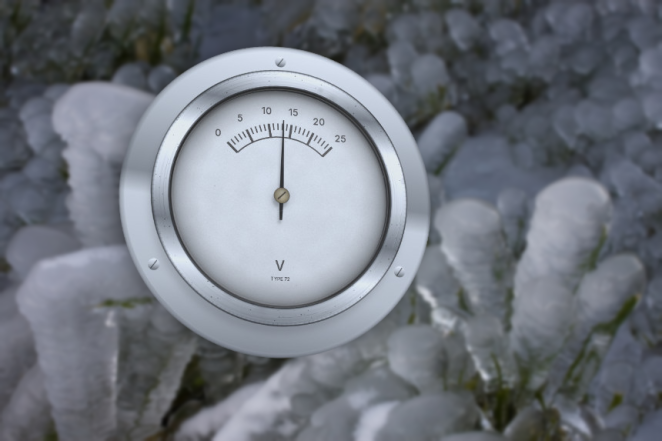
V 13
